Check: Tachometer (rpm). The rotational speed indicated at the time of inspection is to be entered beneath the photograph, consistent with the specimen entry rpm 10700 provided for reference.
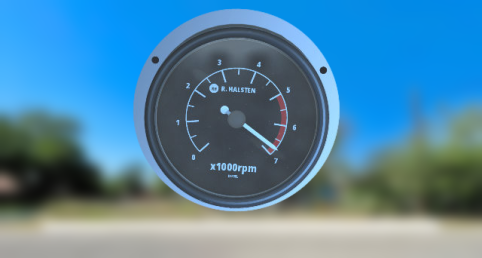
rpm 6750
